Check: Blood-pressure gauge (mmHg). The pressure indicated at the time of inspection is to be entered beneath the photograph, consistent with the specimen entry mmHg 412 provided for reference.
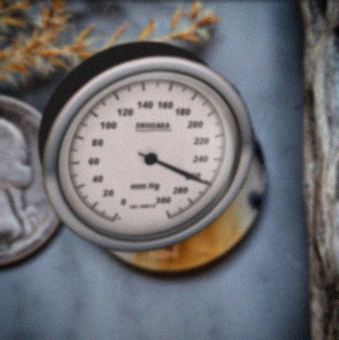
mmHg 260
